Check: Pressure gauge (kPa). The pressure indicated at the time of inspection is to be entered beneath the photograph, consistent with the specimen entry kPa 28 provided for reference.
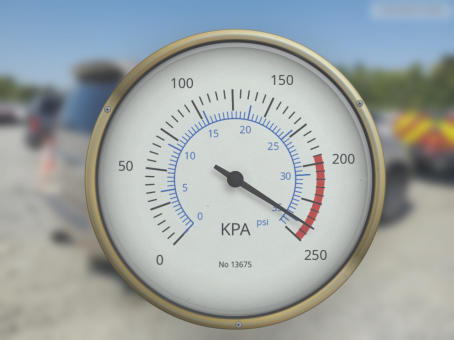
kPa 240
